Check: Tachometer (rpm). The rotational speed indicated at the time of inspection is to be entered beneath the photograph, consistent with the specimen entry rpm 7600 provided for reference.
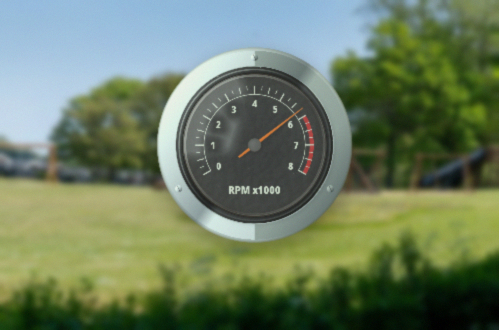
rpm 5750
